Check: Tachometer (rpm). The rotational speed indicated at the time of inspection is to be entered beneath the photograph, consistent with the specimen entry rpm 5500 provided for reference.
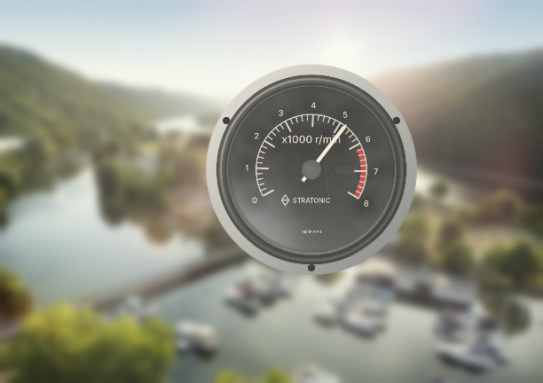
rpm 5200
